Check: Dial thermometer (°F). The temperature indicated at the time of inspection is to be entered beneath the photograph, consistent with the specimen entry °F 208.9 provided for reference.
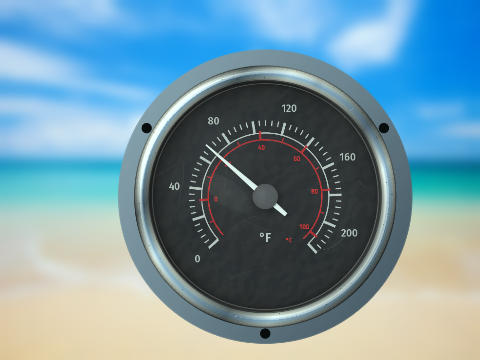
°F 68
